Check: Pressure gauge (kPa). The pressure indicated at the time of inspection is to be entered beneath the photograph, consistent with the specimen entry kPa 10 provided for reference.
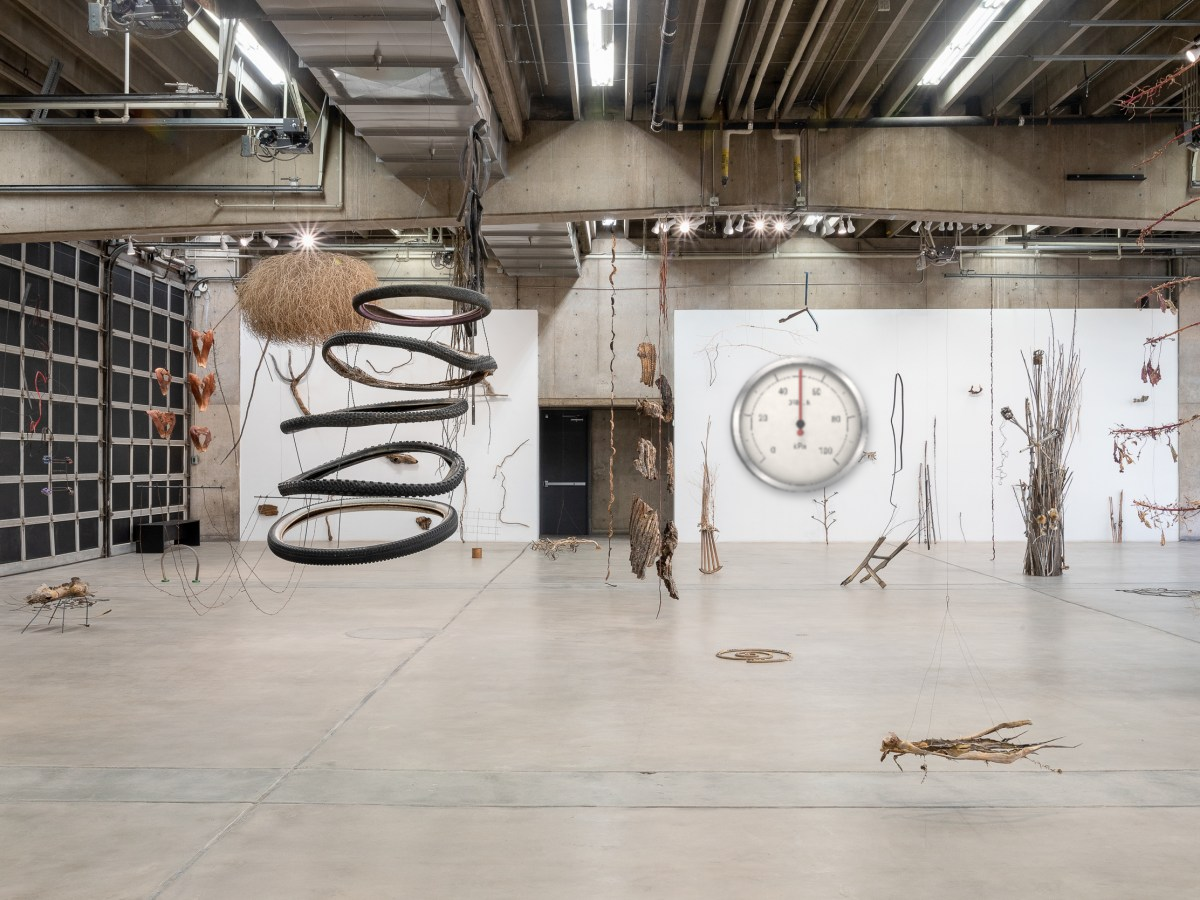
kPa 50
